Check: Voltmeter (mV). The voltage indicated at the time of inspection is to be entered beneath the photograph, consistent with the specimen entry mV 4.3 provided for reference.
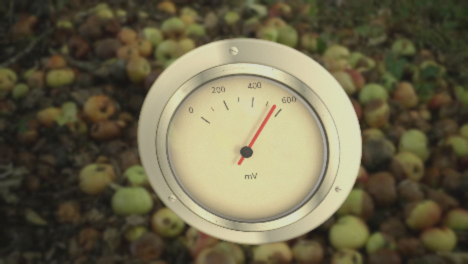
mV 550
